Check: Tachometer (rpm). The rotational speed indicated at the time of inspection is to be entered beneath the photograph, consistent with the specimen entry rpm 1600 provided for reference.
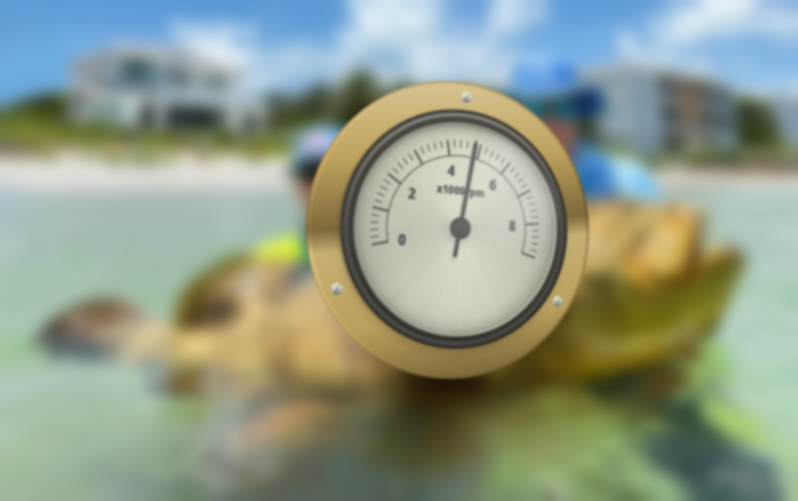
rpm 4800
